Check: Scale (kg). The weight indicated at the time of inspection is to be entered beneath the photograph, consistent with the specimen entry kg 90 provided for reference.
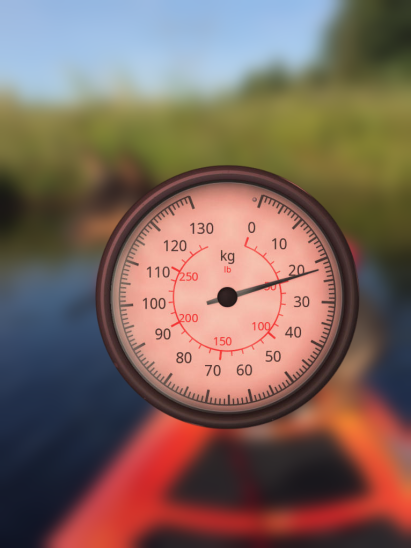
kg 22
